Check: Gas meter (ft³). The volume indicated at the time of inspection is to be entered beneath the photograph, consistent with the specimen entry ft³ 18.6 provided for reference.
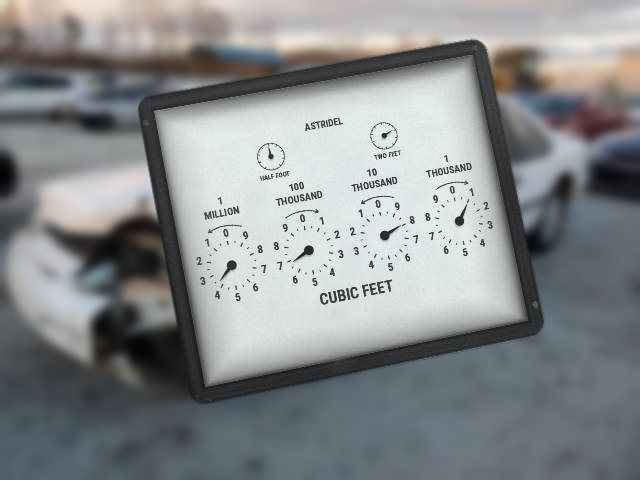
ft³ 368100
